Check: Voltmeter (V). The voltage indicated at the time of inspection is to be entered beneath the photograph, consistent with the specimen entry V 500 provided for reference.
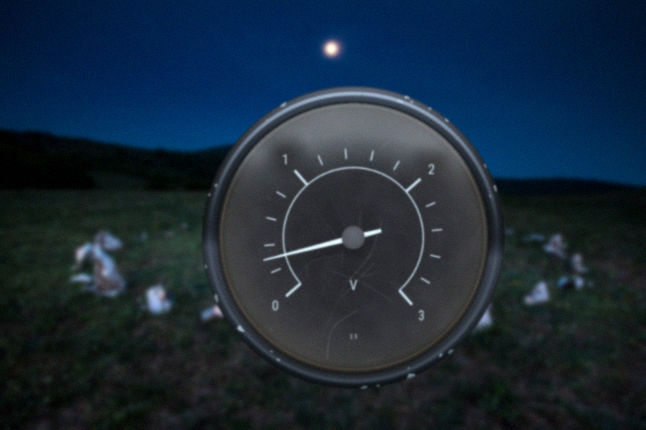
V 0.3
